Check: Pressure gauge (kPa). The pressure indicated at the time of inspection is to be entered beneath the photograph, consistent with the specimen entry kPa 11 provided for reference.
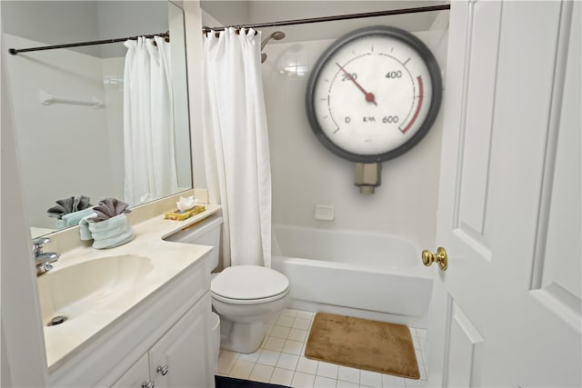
kPa 200
